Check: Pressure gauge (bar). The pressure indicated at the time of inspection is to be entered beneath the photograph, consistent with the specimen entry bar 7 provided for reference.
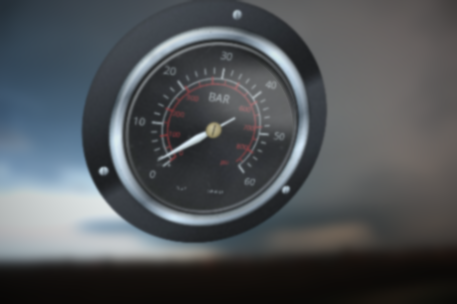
bar 2
